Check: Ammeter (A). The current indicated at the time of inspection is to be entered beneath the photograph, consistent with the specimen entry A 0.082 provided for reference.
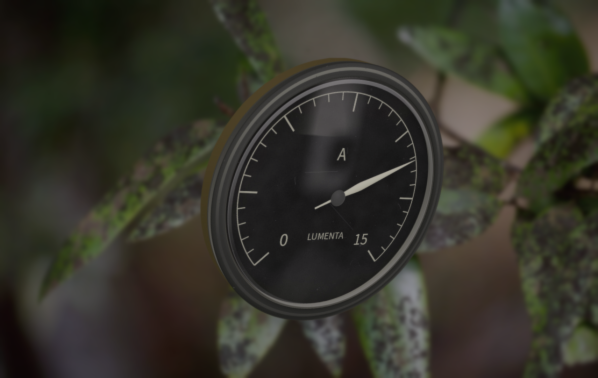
A 11
